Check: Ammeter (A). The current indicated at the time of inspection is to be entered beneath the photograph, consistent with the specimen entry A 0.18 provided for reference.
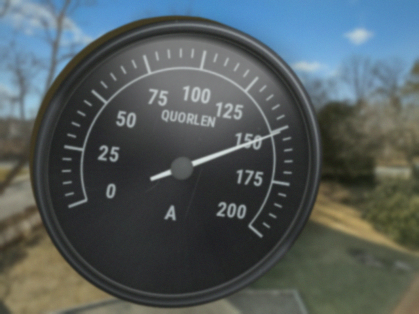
A 150
